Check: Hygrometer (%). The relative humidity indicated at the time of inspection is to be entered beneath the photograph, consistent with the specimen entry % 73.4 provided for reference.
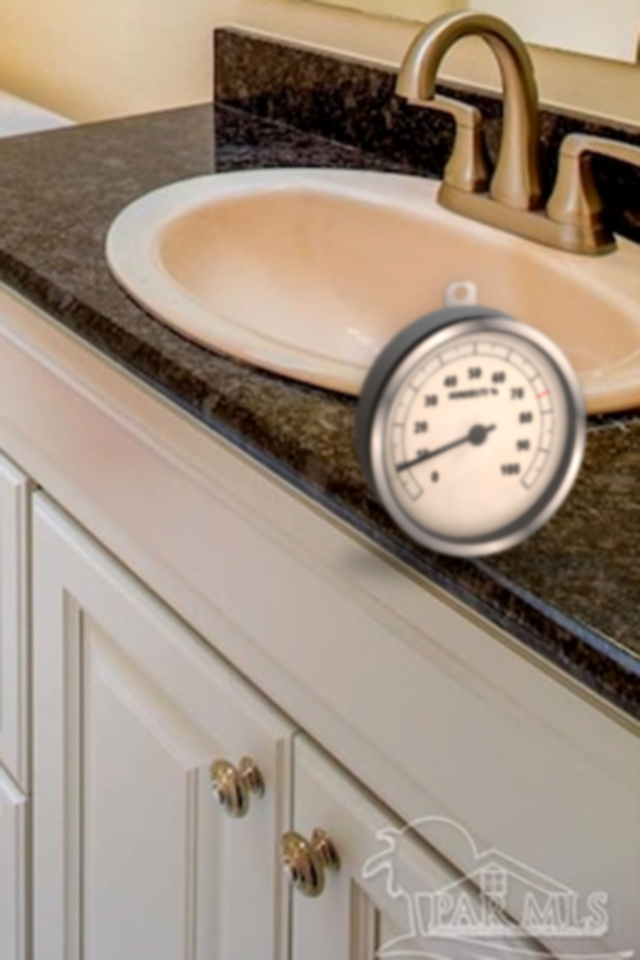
% 10
